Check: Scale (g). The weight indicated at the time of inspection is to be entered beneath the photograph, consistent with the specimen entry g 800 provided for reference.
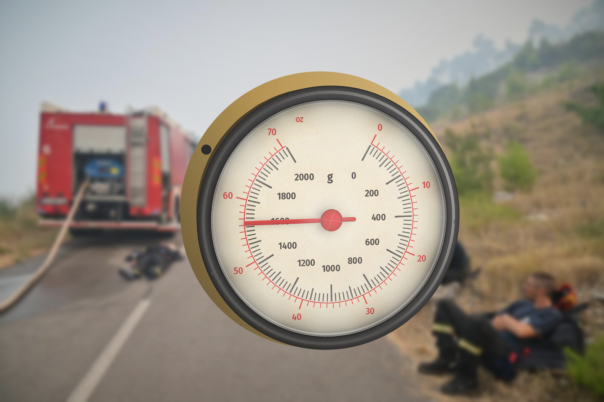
g 1600
